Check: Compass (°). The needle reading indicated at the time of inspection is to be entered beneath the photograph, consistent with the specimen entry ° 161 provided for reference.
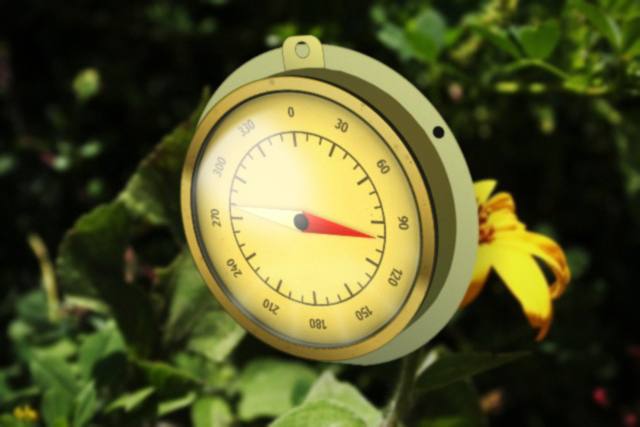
° 100
